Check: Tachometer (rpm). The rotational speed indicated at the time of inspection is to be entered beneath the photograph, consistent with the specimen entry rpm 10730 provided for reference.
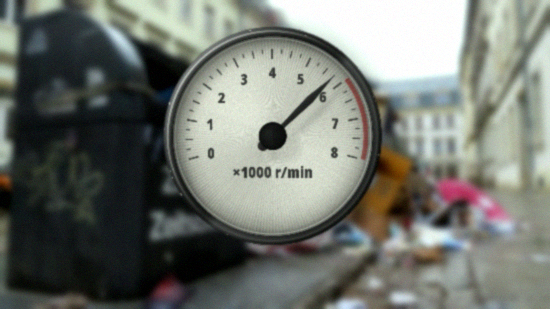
rpm 5750
